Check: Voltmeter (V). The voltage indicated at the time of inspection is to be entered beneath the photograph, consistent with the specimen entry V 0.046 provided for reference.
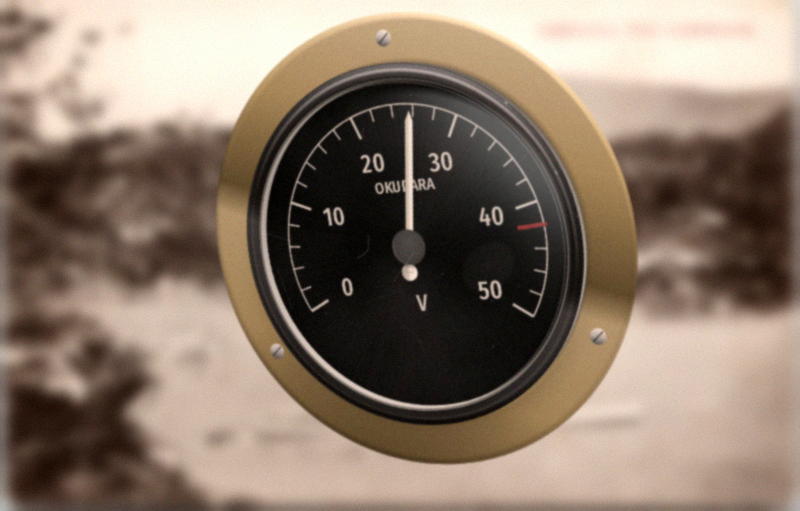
V 26
